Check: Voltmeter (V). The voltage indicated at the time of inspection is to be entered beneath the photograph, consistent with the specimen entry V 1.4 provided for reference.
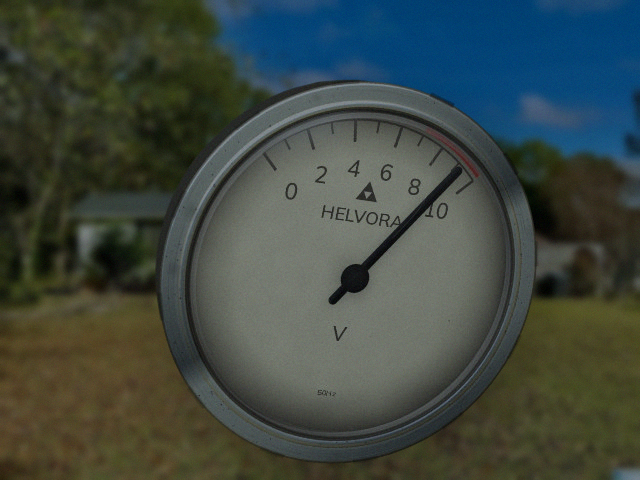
V 9
